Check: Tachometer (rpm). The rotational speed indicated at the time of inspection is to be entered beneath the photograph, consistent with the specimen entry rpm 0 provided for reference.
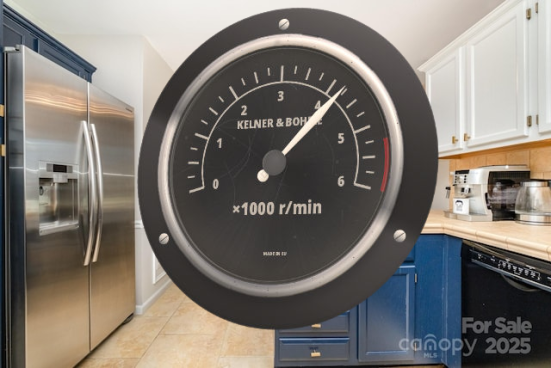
rpm 4250
